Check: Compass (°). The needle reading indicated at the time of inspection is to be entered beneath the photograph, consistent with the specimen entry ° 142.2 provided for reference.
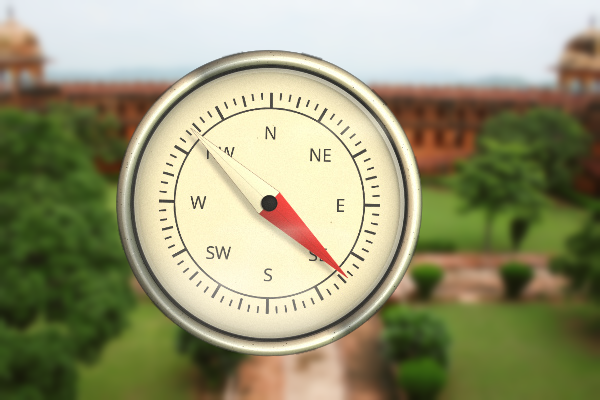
° 132.5
